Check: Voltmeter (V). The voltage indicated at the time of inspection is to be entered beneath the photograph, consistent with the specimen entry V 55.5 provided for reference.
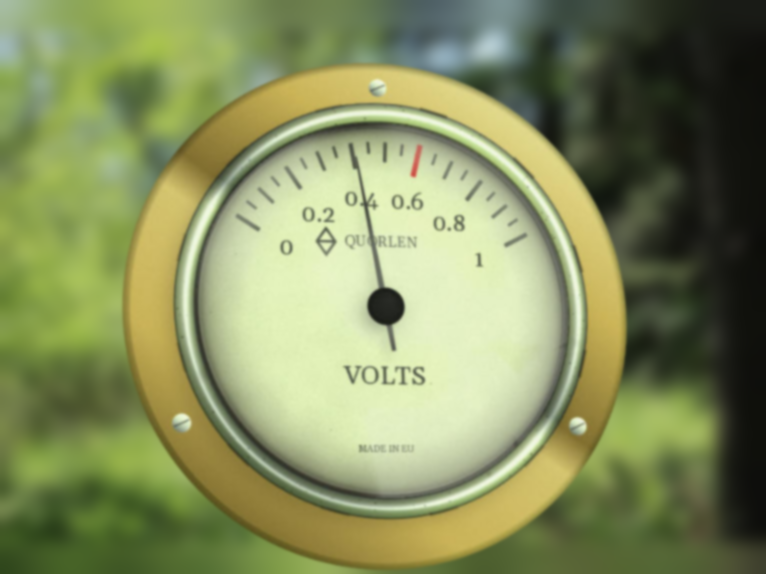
V 0.4
